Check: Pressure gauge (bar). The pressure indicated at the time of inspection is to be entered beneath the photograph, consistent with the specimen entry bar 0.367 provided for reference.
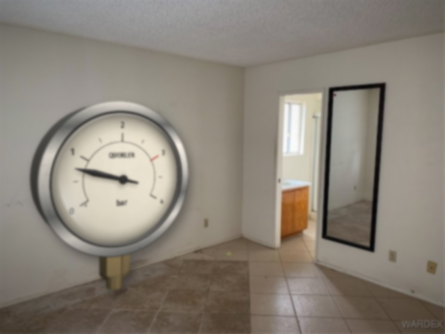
bar 0.75
